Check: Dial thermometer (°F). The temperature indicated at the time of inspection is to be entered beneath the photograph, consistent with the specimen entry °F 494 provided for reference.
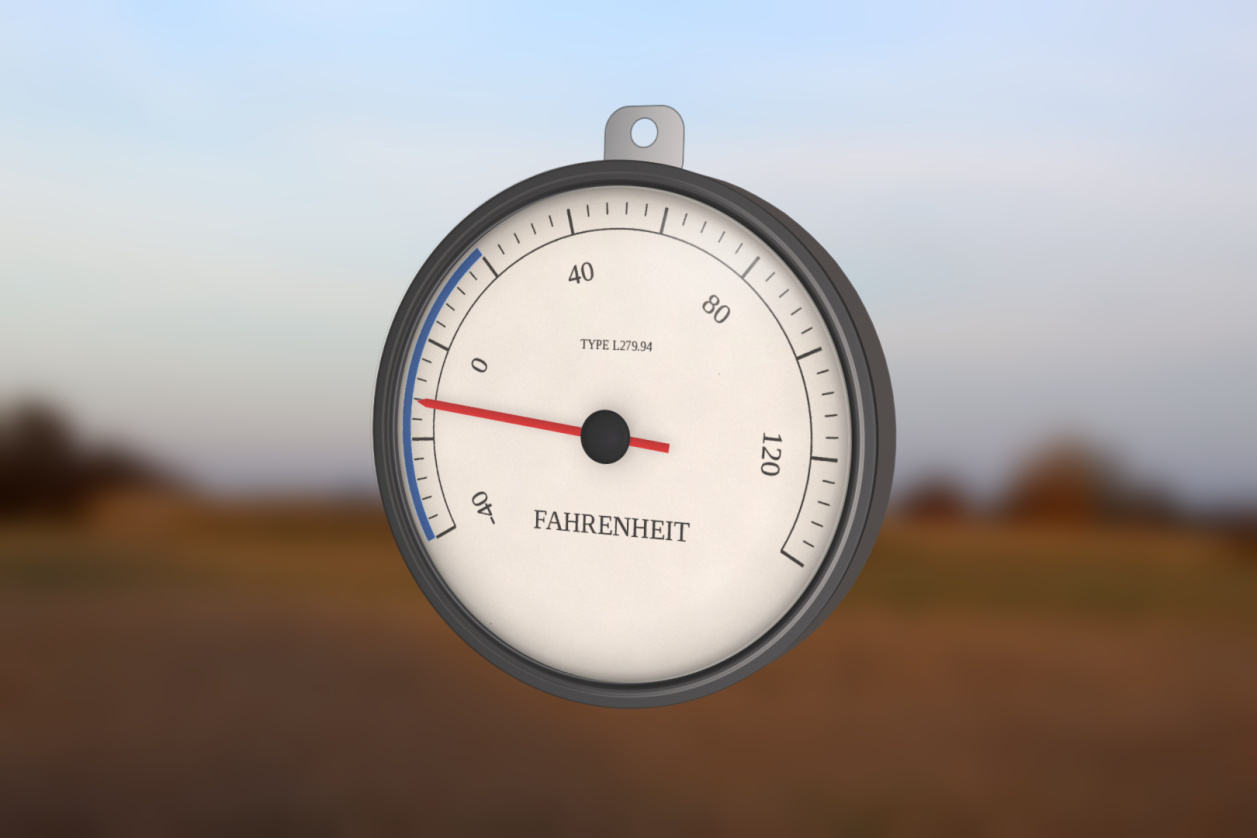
°F -12
